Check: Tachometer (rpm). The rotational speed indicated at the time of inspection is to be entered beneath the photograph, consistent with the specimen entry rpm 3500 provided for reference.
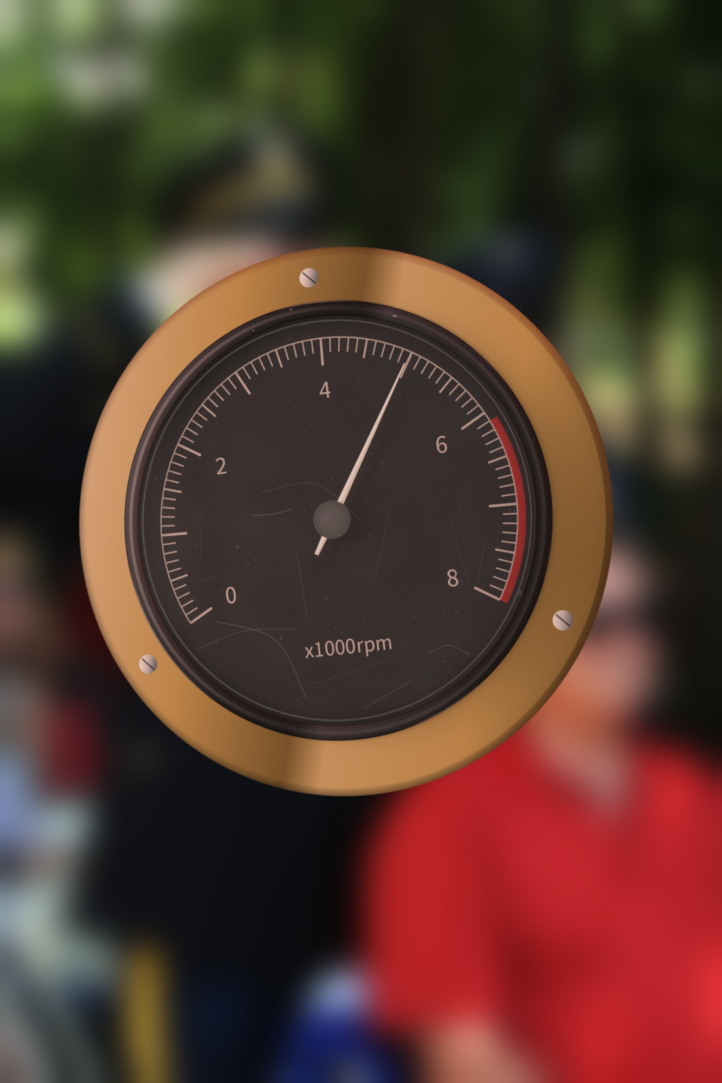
rpm 5000
